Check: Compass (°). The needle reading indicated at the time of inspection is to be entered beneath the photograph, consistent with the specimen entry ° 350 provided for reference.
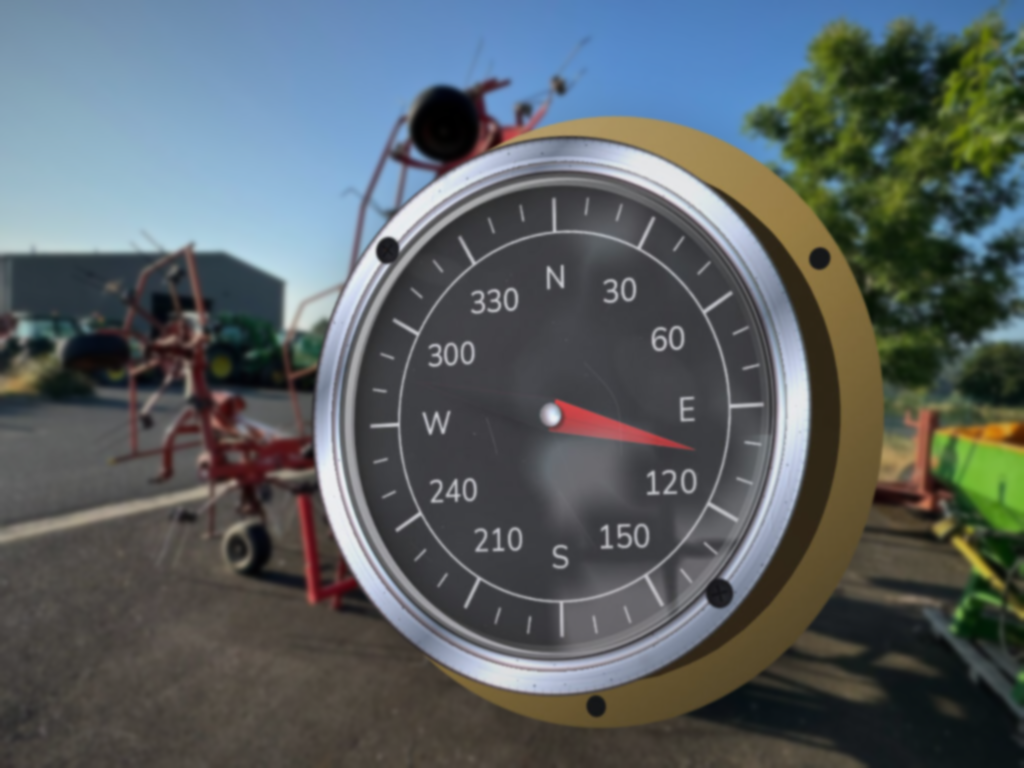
° 105
